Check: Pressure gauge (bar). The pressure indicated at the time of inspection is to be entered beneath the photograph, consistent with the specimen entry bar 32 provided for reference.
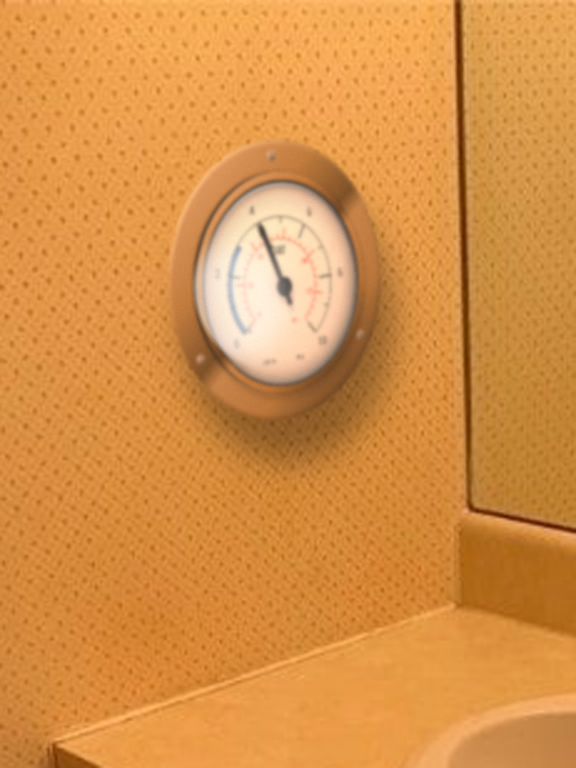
bar 4
